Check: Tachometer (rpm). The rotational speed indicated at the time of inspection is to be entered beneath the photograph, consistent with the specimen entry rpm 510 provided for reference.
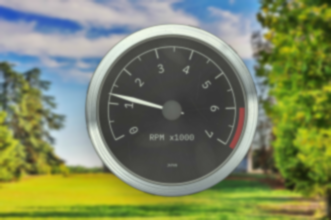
rpm 1250
